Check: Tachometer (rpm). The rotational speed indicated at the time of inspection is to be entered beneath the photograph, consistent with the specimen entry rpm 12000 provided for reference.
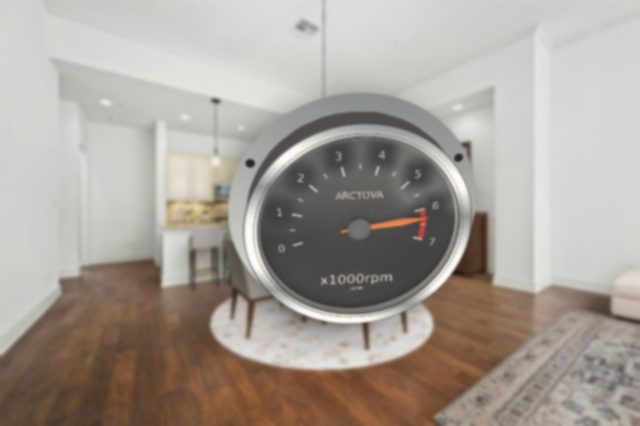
rpm 6250
